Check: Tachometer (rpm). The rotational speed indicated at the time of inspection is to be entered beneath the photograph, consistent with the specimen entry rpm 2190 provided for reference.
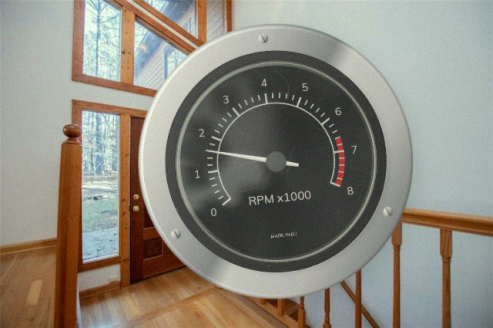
rpm 1600
